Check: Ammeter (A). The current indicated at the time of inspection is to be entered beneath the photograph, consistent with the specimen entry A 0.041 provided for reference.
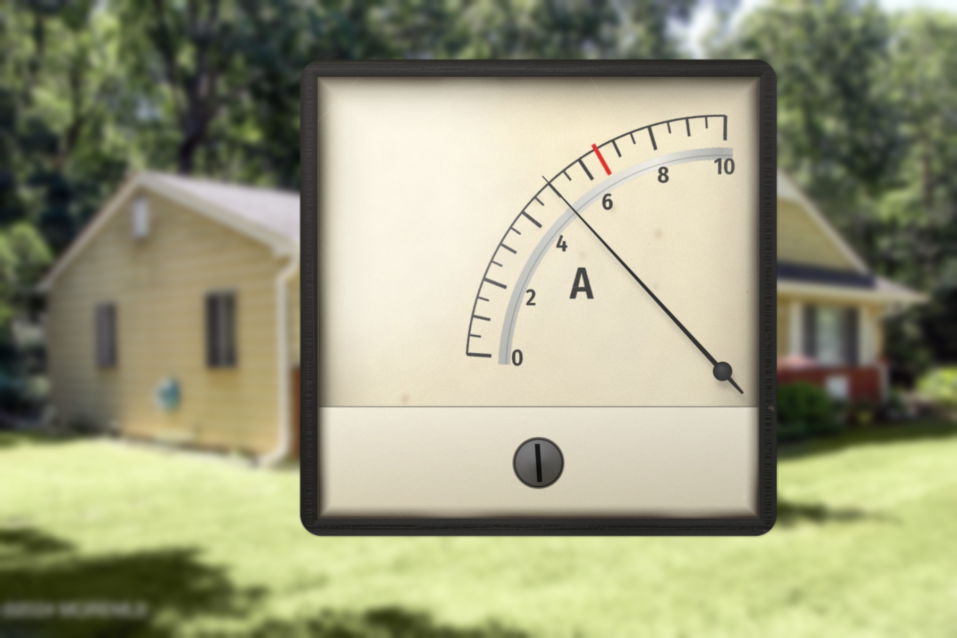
A 5
